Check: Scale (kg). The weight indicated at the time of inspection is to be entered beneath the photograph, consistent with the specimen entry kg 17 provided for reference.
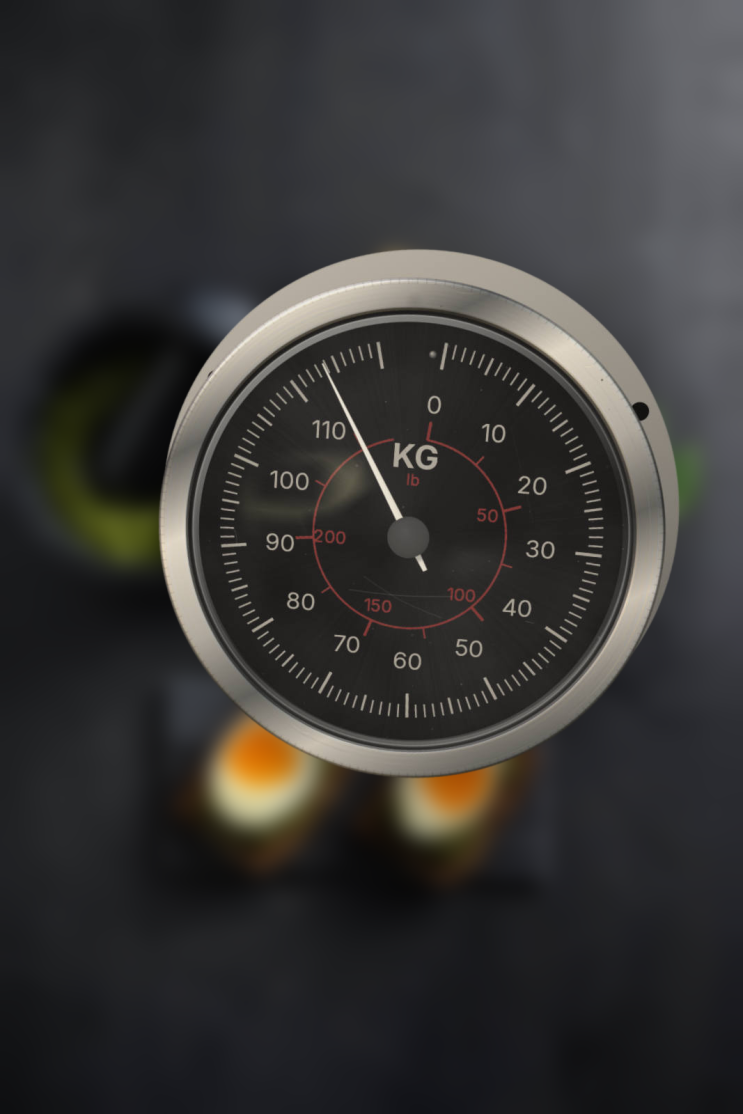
kg 114
